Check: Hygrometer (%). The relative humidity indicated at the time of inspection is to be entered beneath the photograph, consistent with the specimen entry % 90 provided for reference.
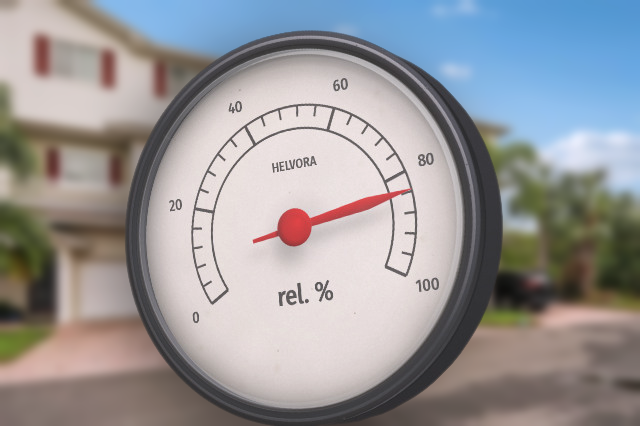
% 84
